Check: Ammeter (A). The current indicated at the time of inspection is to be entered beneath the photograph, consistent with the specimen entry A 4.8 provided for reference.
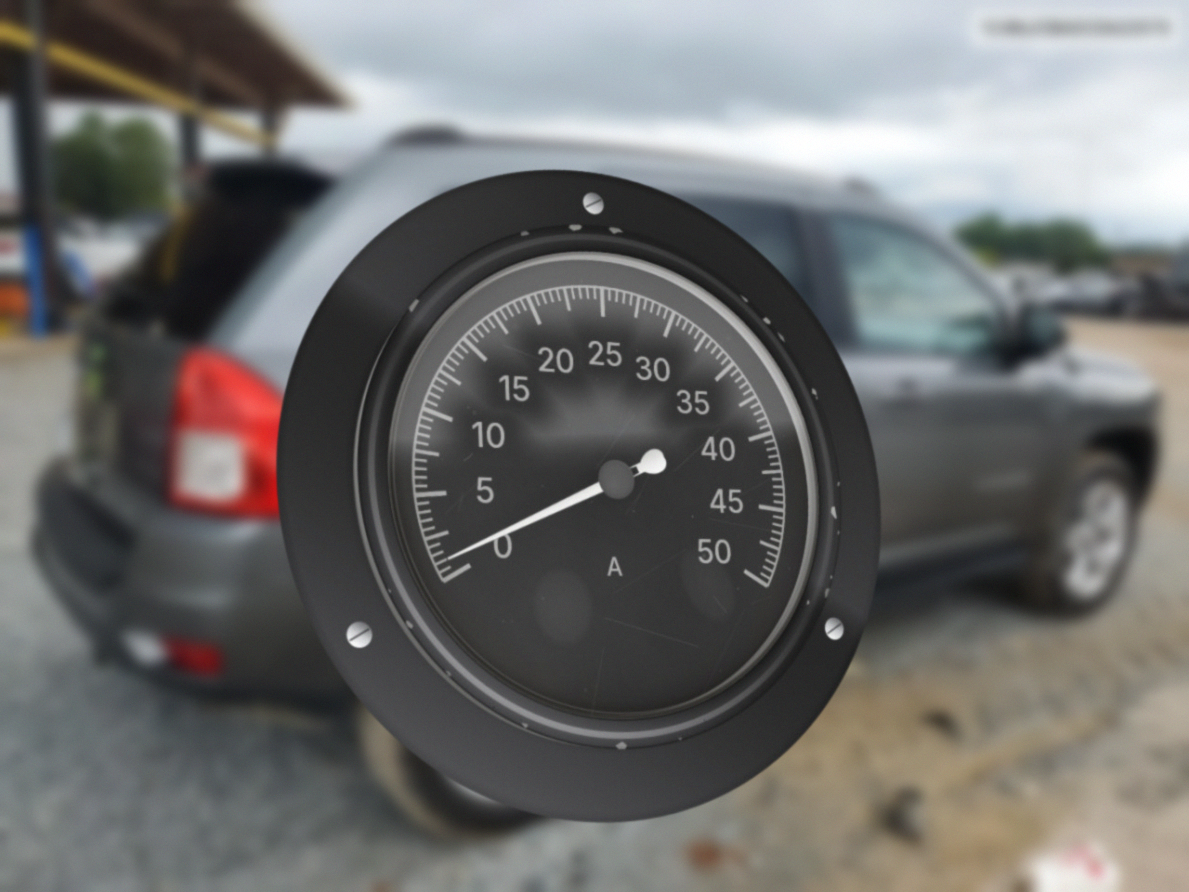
A 1
